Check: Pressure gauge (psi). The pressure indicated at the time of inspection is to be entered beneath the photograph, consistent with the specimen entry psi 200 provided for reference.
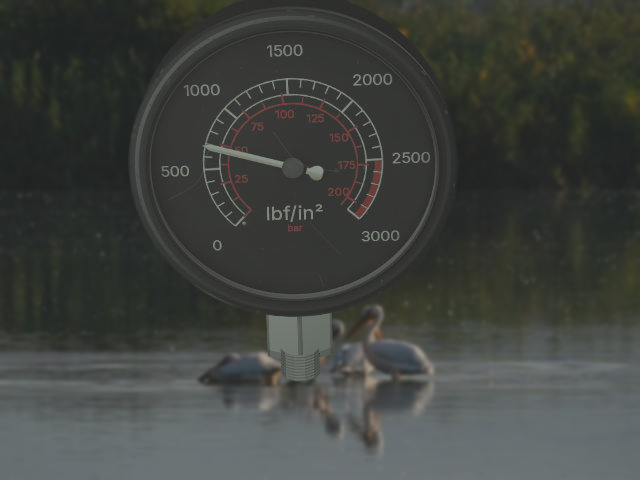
psi 700
